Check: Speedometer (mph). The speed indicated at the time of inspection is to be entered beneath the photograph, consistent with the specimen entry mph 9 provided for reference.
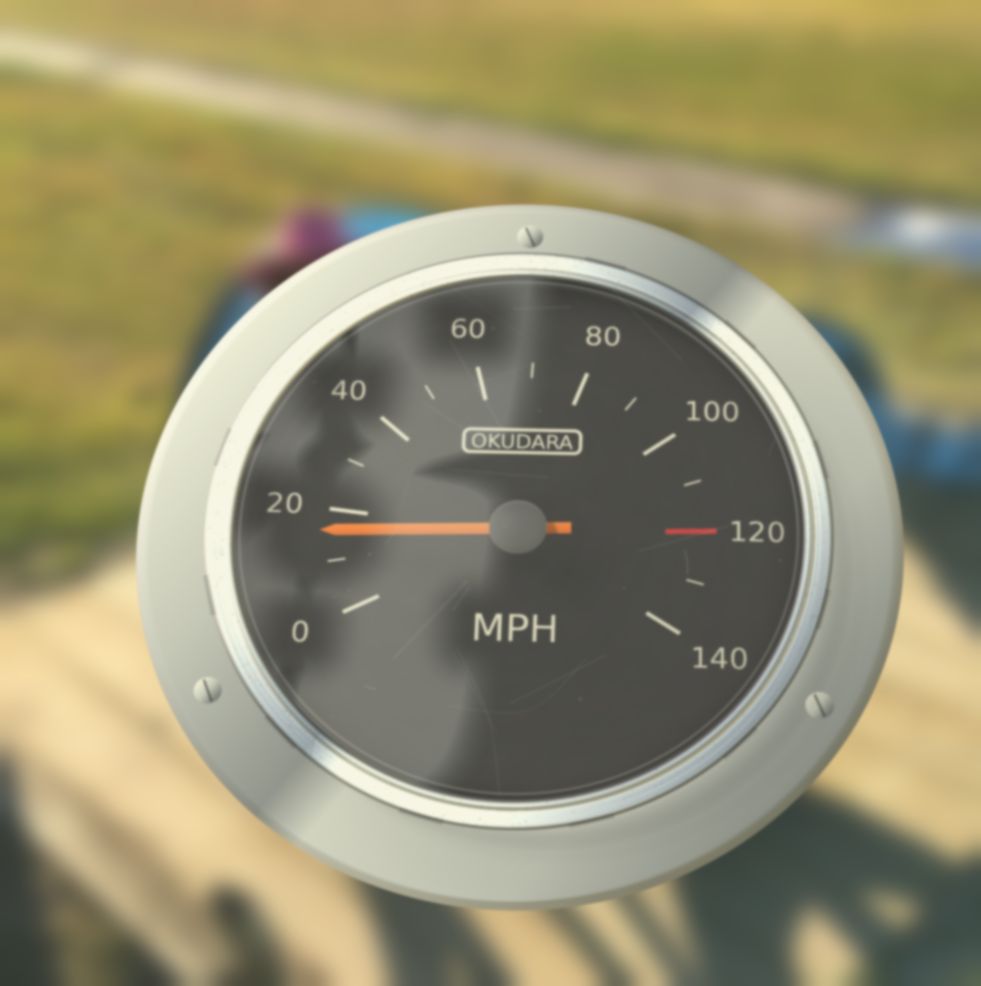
mph 15
